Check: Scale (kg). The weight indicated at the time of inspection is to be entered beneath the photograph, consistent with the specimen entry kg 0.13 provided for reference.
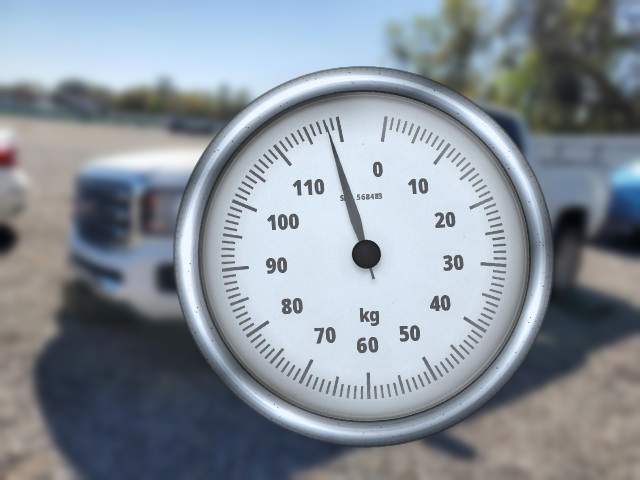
kg 118
